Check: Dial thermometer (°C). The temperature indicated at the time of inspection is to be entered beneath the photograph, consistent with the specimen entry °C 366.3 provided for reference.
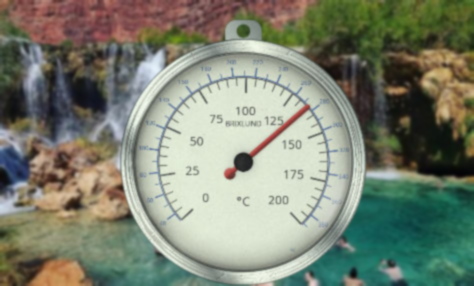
°C 135
